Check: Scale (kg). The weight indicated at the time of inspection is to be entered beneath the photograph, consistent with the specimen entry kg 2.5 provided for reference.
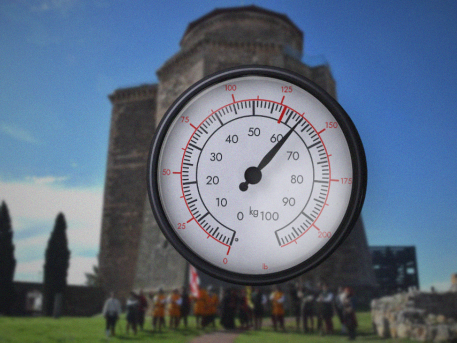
kg 63
